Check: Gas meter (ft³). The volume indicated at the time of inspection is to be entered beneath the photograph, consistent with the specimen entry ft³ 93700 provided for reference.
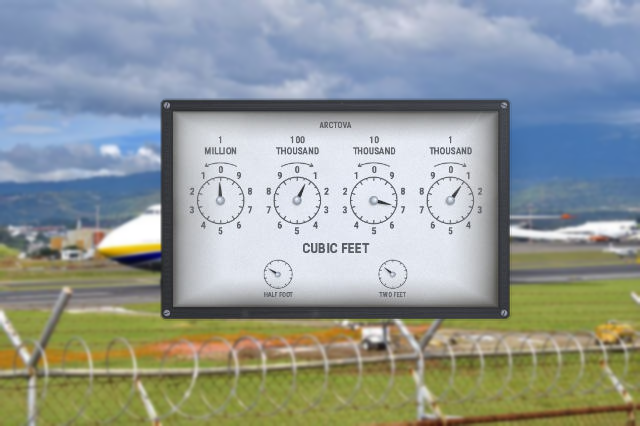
ft³ 7100
